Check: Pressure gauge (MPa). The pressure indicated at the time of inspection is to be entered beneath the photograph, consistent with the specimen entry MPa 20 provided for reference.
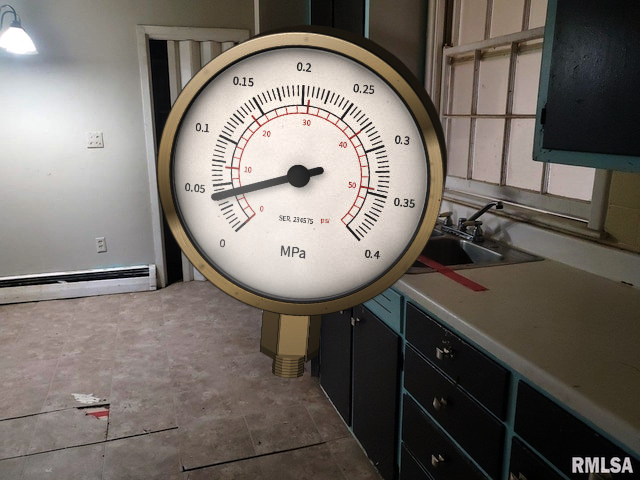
MPa 0.04
